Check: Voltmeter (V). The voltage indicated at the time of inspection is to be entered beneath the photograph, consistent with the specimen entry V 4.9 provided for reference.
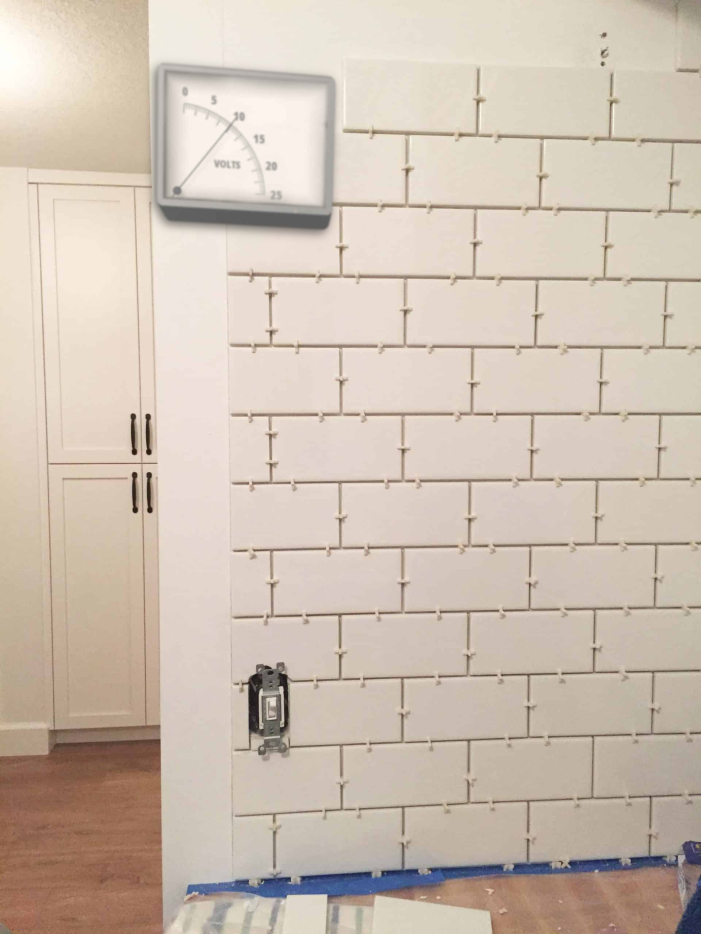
V 10
